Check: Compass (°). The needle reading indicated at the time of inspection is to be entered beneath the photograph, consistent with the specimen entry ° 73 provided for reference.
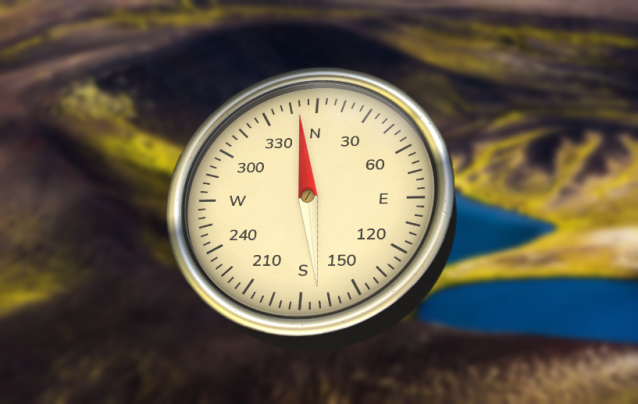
° 350
